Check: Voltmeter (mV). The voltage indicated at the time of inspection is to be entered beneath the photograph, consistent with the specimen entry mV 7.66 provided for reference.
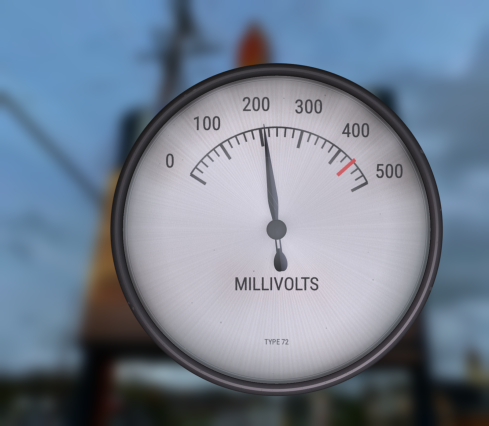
mV 210
